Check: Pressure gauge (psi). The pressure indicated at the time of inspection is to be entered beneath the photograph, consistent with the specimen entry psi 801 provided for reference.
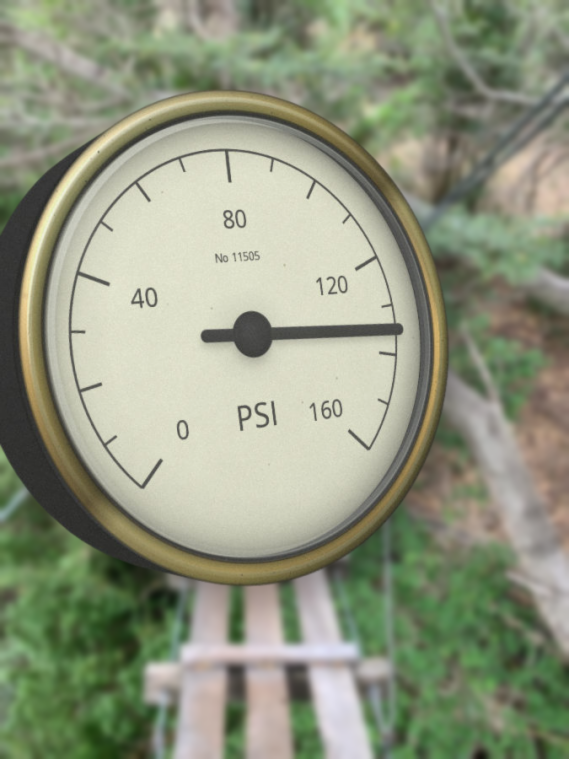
psi 135
